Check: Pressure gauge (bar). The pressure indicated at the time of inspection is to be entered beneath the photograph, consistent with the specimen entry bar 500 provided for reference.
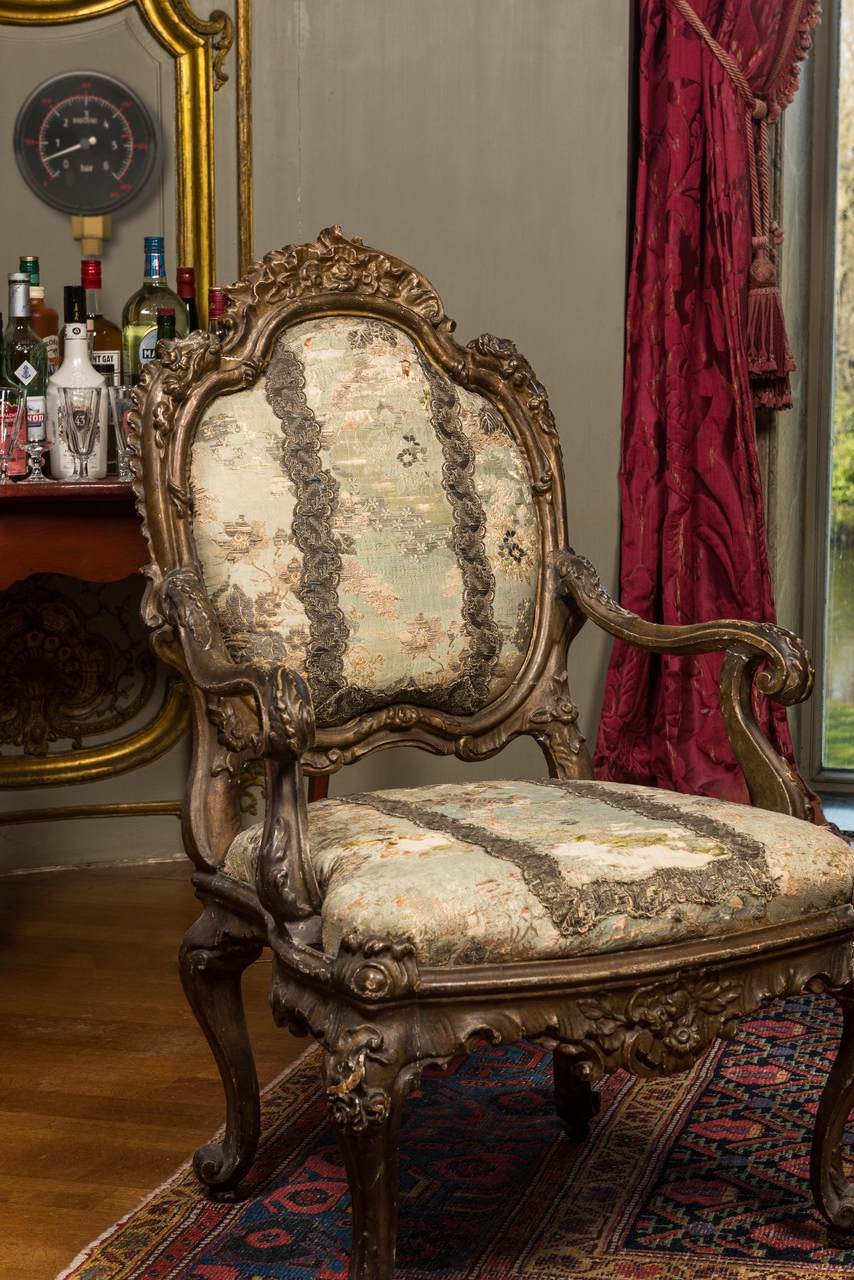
bar 0.5
